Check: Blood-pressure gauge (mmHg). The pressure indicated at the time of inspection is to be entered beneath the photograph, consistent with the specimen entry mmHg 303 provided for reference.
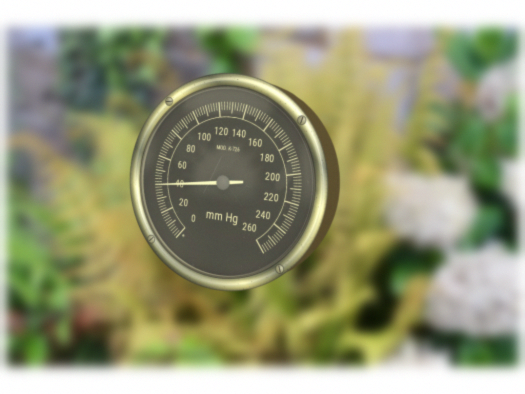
mmHg 40
